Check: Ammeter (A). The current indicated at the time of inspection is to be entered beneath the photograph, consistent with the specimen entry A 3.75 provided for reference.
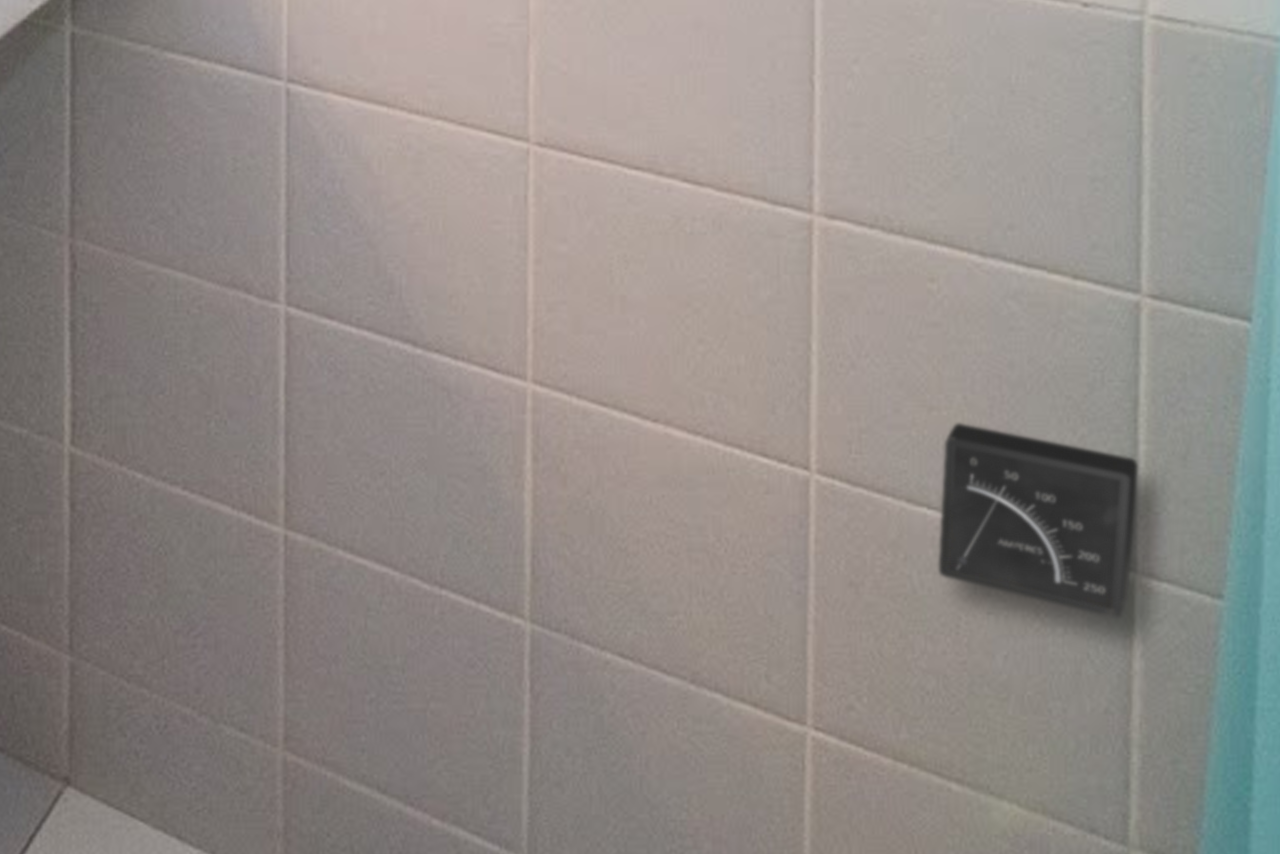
A 50
